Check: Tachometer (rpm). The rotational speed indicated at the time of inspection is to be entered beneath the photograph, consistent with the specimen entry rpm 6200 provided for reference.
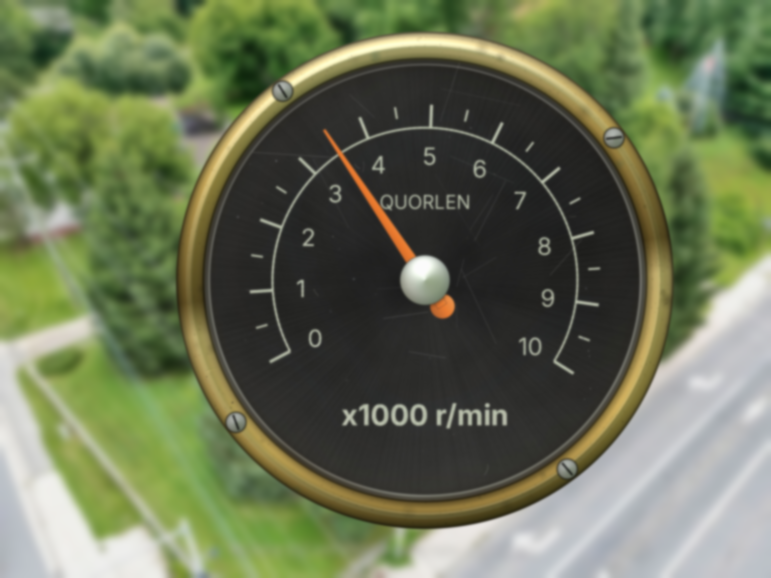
rpm 3500
